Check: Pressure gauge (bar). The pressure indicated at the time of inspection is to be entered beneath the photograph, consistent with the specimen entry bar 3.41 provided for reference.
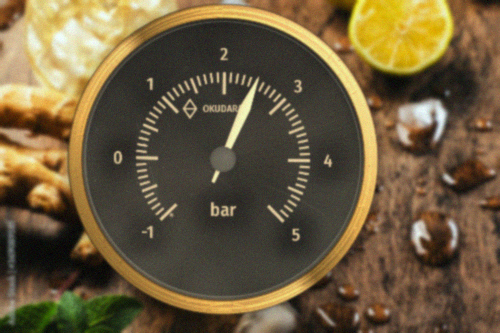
bar 2.5
